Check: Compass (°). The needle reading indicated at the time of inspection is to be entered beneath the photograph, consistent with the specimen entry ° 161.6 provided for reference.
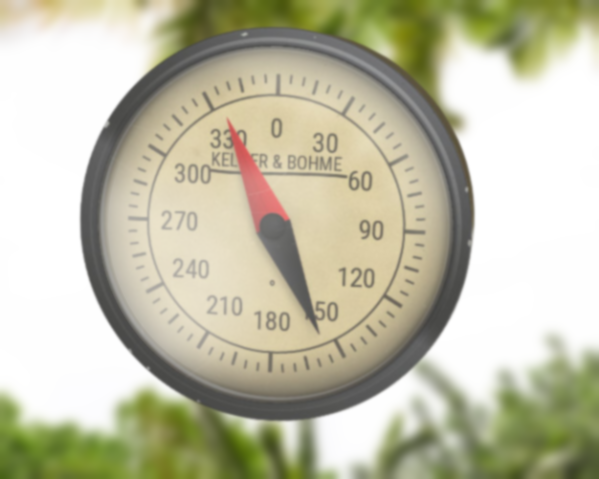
° 335
